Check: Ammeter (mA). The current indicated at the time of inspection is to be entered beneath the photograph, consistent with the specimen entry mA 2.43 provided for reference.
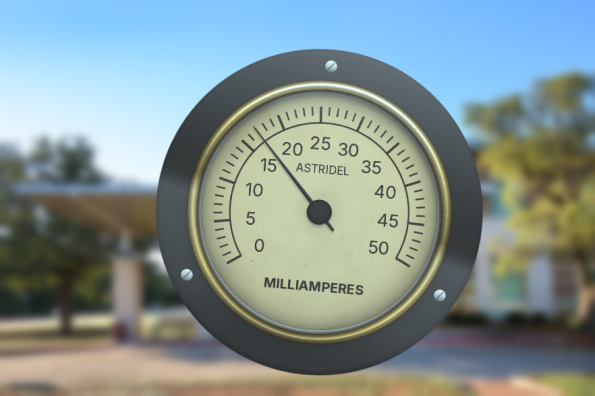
mA 17
